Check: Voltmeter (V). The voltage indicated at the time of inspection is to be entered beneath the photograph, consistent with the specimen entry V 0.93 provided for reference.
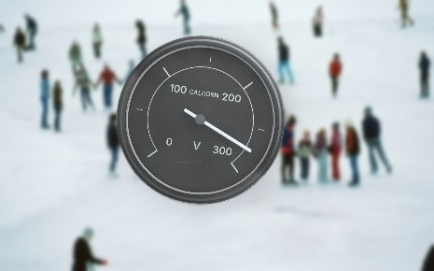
V 275
